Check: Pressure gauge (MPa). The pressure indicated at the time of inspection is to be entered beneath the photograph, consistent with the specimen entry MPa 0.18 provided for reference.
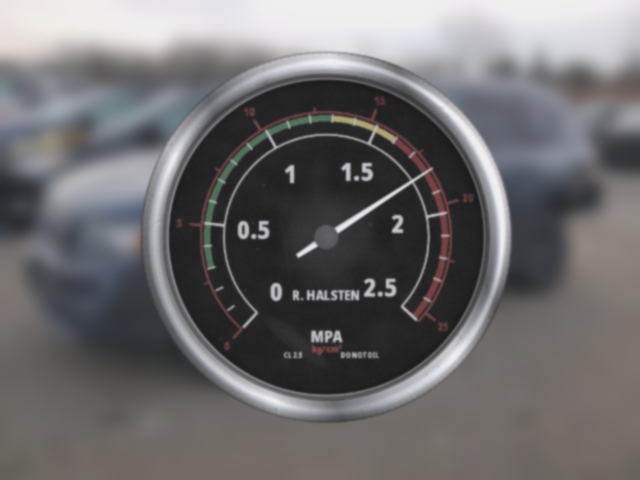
MPa 1.8
